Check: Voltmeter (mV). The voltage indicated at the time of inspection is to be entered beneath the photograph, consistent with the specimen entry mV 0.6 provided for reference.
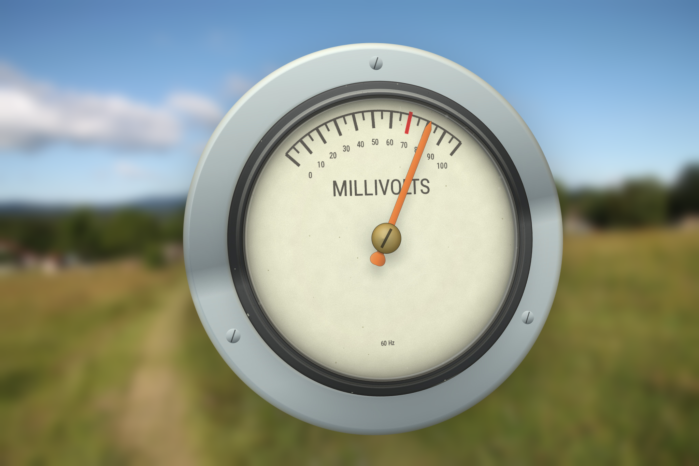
mV 80
